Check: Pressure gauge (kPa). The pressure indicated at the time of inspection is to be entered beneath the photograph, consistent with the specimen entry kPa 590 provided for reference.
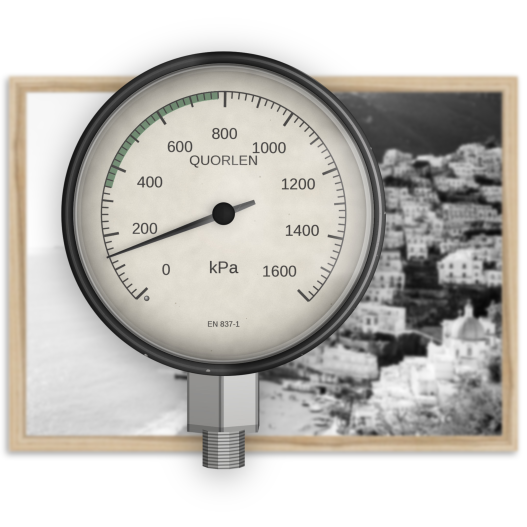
kPa 140
